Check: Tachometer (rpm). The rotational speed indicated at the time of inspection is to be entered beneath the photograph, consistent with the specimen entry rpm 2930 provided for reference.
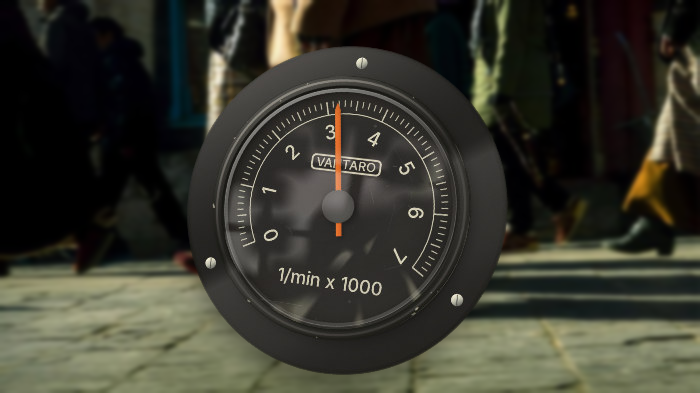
rpm 3200
